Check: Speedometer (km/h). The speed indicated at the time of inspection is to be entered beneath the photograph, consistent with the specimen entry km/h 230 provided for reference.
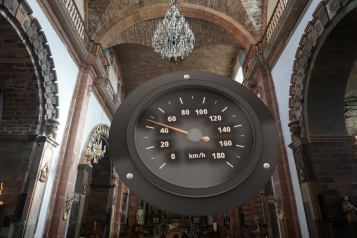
km/h 45
